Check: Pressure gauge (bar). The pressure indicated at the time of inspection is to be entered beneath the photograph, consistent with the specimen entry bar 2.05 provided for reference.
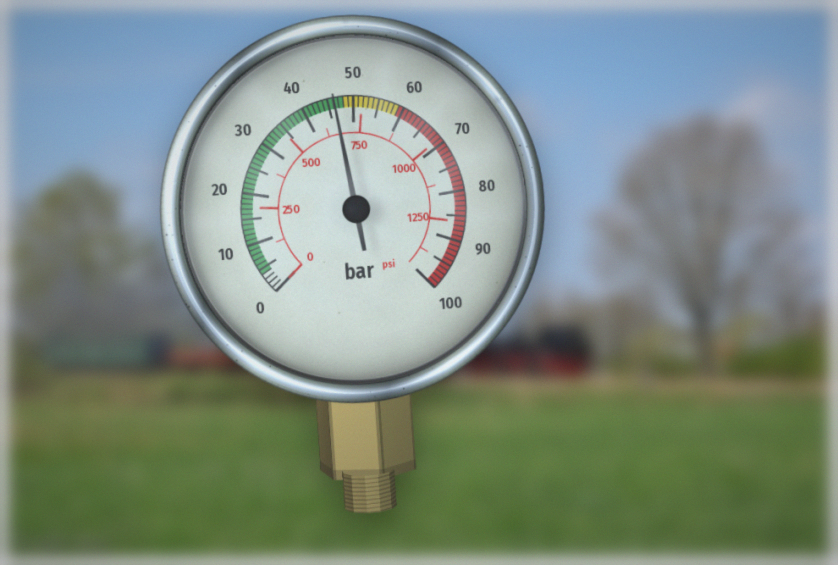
bar 46
